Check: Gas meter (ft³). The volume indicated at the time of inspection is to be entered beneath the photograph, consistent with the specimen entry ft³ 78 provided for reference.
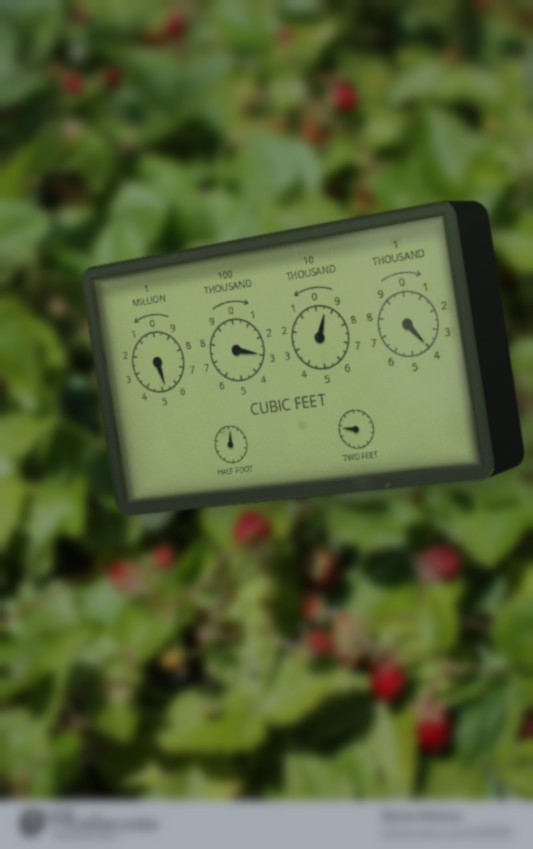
ft³ 529400
